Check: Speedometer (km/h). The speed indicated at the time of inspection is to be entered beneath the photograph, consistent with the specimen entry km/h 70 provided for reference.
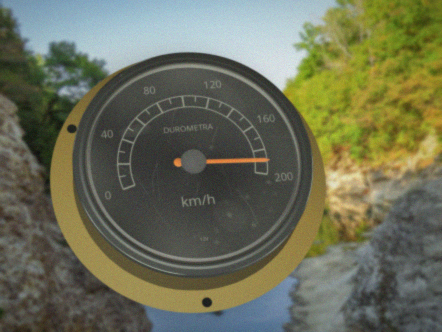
km/h 190
